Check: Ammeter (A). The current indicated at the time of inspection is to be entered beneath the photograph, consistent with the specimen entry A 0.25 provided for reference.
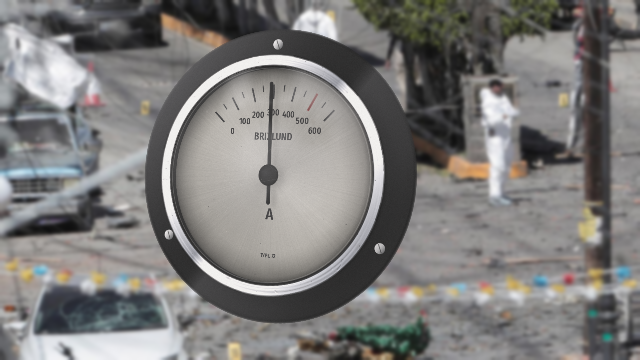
A 300
